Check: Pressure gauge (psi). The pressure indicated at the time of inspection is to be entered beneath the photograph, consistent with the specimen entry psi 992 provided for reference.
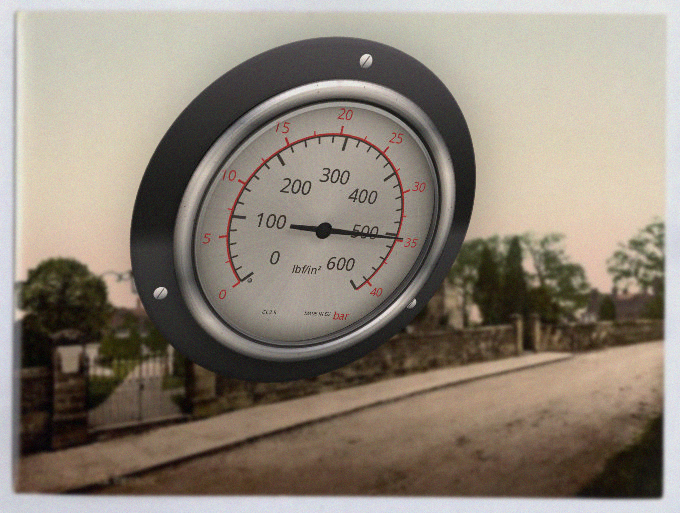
psi 500
